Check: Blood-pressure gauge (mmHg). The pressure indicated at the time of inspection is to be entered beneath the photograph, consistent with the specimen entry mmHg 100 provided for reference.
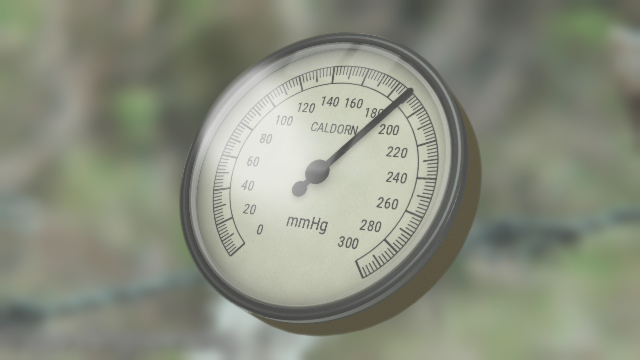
mmHg 190
